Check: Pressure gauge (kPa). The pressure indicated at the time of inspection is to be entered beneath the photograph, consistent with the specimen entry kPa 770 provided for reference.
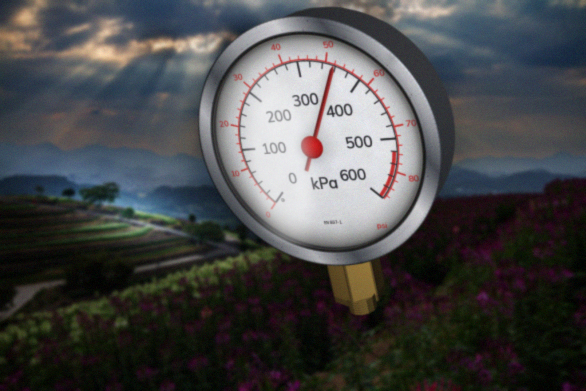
kPa 360
